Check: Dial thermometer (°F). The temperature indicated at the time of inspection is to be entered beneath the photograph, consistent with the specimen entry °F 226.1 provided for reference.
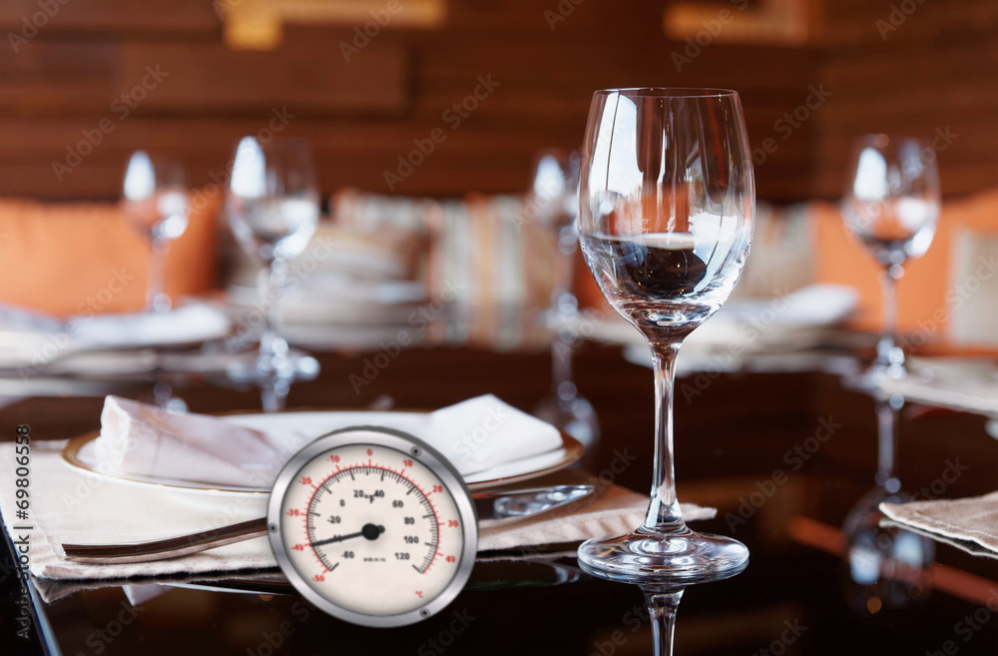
°F -40
